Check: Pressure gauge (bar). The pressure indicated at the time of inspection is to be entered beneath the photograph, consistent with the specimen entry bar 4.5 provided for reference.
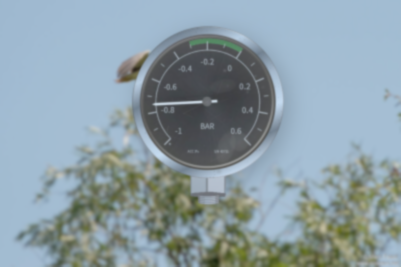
bar -0.75
